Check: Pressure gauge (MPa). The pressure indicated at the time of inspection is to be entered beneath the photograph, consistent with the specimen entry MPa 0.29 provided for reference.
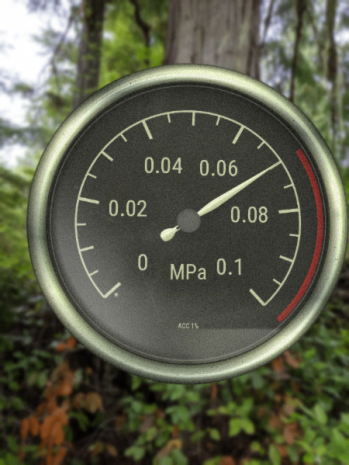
MPa 0.07
